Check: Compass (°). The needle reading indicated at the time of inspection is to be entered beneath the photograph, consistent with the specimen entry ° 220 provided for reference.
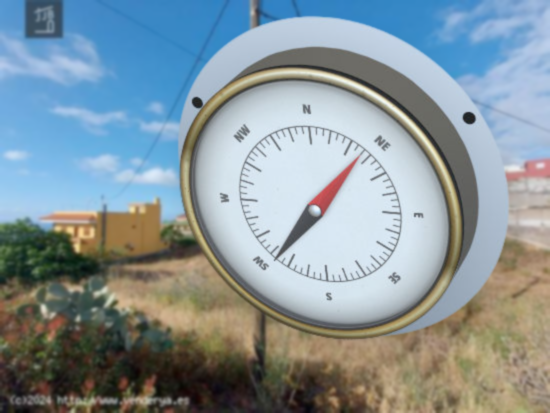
° 40
